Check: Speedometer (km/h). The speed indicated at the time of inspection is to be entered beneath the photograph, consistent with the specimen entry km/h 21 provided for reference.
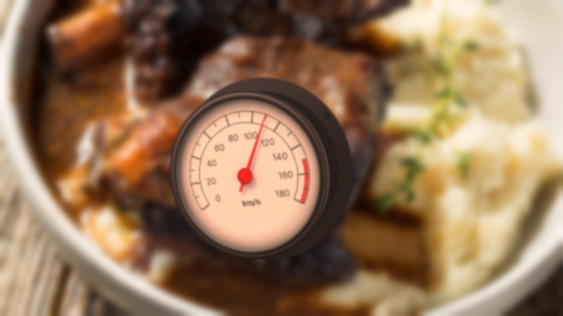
km/h 110
